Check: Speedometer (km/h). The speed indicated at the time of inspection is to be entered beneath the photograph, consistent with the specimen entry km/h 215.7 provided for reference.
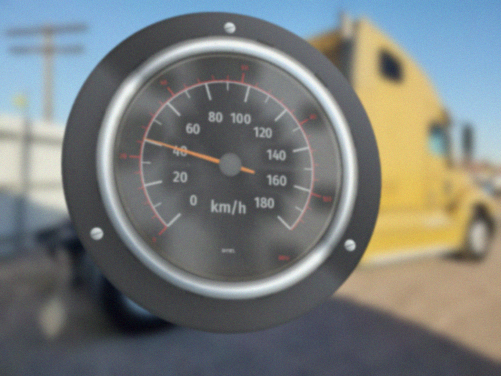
km/h 40
